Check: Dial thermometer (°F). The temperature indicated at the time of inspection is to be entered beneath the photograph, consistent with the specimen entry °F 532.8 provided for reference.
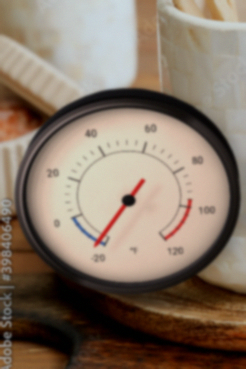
°F -16
